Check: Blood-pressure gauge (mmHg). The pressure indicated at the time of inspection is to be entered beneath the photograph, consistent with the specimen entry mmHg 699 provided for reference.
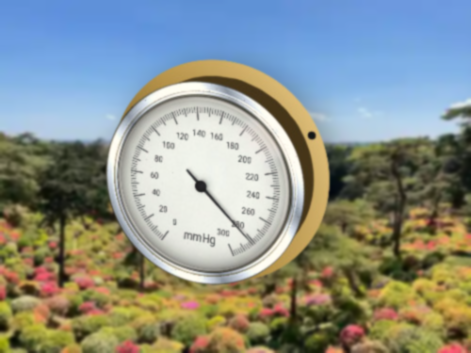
mmHg 280
